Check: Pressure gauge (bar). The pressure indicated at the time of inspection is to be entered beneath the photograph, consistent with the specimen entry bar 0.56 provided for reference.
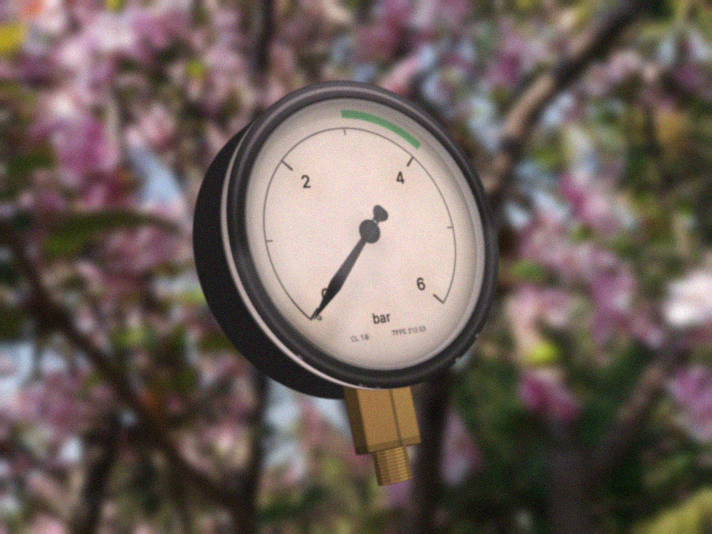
bar 0
